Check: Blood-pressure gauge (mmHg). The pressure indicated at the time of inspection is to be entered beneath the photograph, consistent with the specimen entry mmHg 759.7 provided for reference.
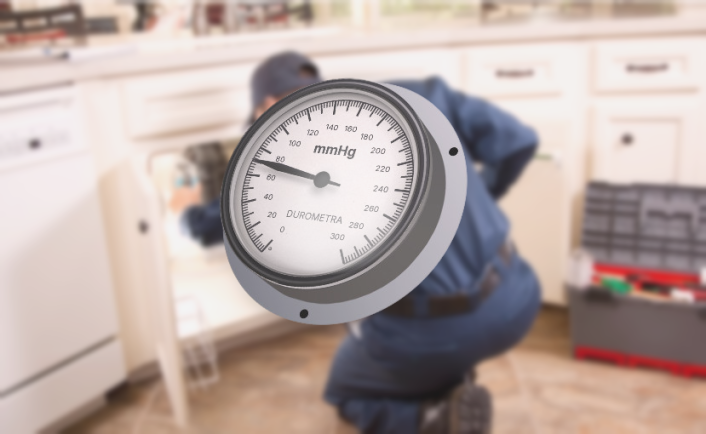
mmHg 70
